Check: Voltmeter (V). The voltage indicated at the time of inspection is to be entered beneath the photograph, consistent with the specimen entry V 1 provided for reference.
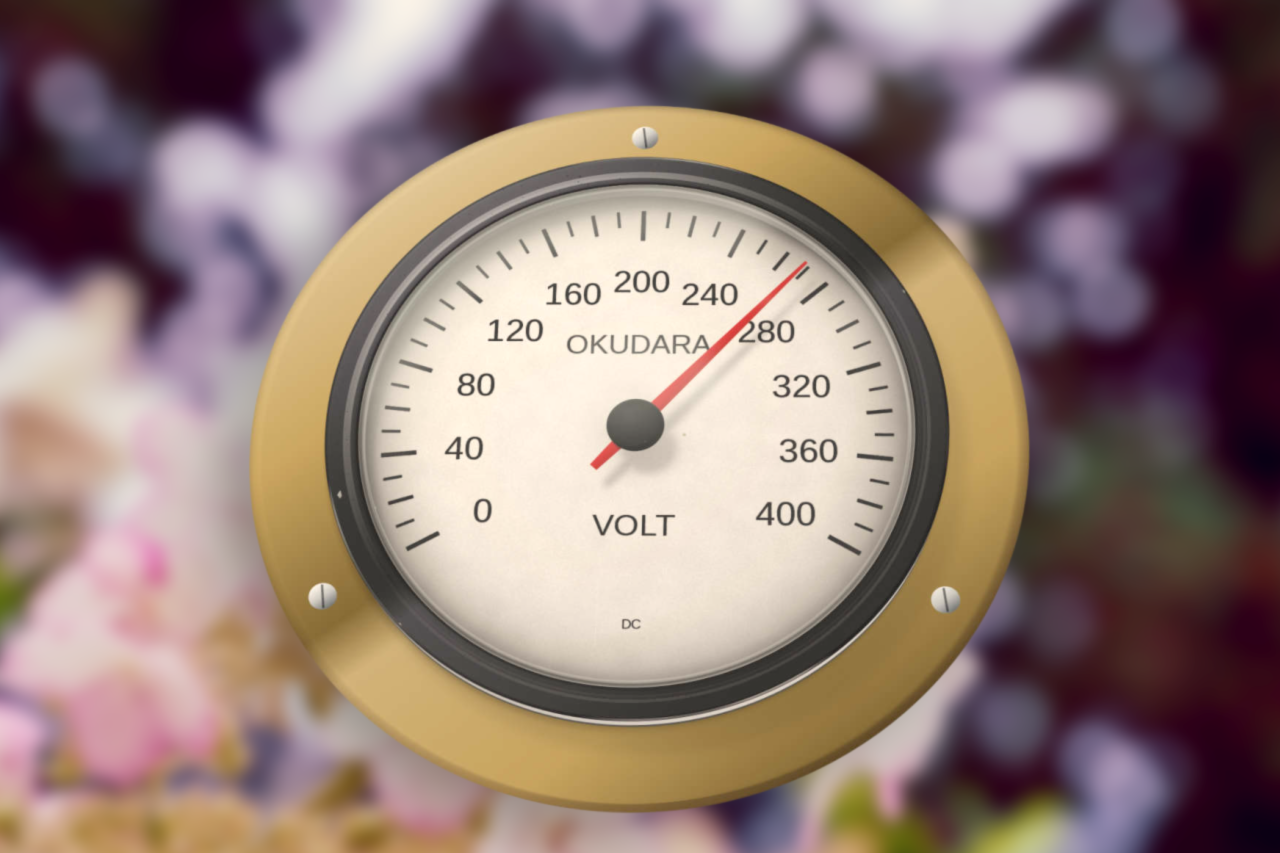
V 270
